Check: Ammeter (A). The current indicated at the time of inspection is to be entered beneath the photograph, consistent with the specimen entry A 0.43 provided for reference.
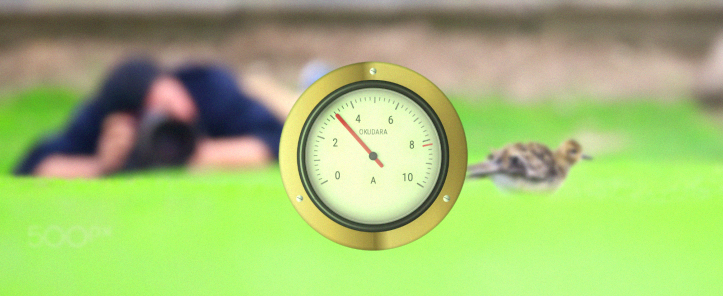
A 3.2
